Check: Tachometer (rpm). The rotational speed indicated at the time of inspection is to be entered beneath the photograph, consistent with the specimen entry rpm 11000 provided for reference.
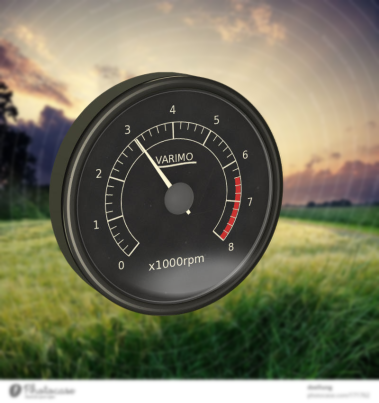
rpm 3000
